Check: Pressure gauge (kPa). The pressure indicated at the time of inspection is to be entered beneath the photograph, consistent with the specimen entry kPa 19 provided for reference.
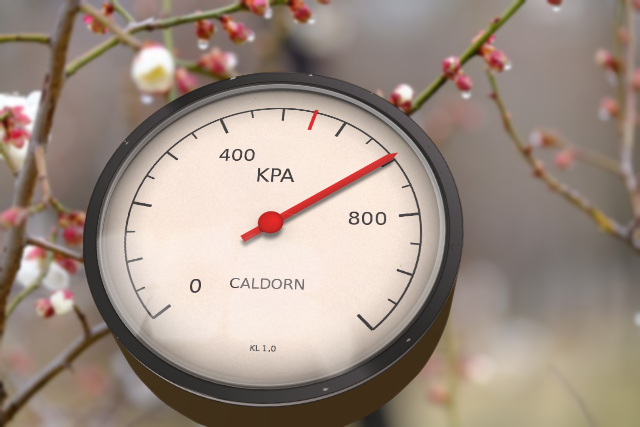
kPa 700
